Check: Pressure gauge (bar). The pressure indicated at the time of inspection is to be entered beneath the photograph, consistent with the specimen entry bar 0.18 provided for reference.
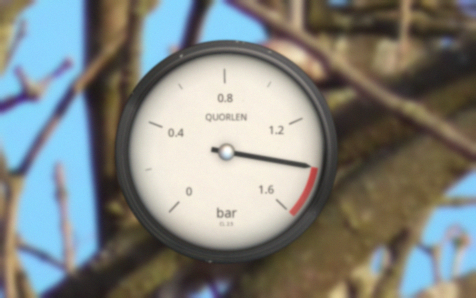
bar 1.4
